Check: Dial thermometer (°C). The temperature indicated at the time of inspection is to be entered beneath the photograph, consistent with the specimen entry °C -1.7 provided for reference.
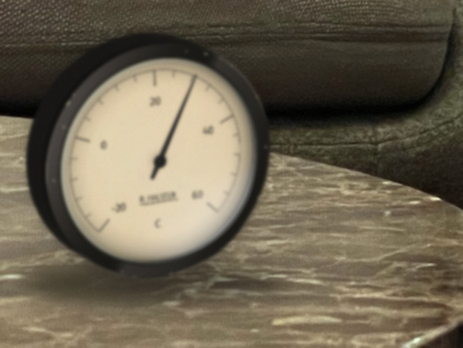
°C 28
